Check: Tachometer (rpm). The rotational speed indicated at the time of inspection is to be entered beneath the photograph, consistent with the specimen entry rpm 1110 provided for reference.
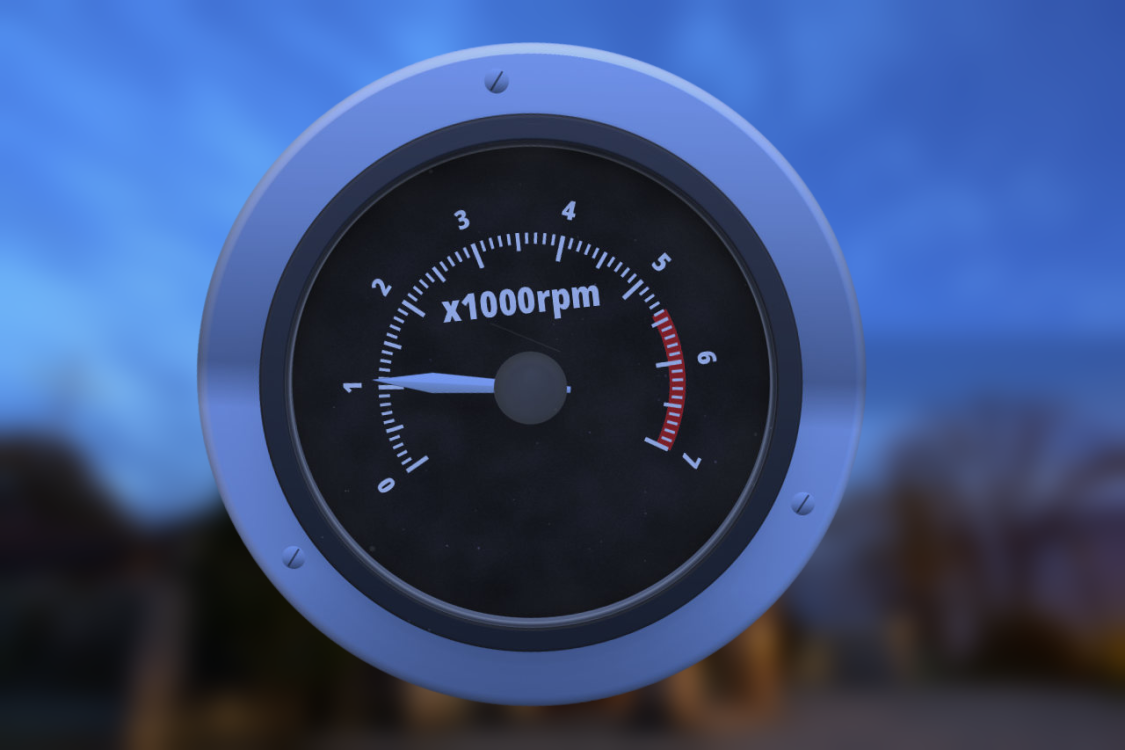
rpm 1100
